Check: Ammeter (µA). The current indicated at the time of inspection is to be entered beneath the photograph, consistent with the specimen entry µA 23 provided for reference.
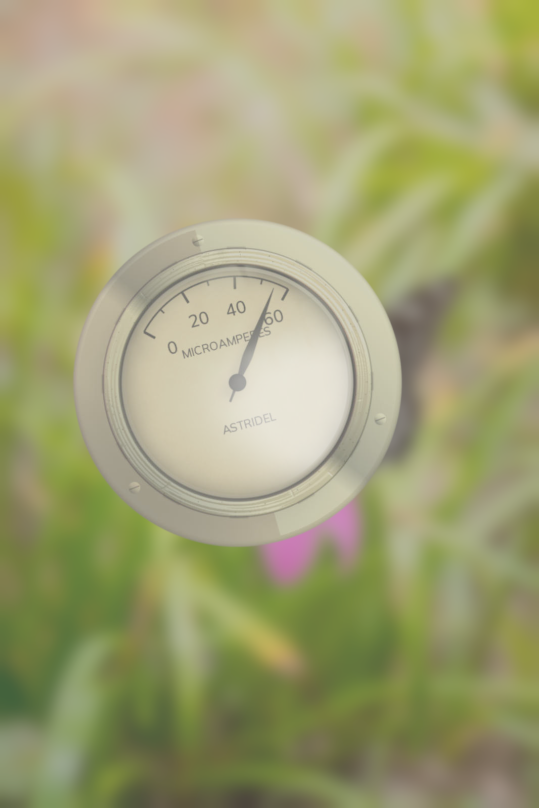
µA 55
